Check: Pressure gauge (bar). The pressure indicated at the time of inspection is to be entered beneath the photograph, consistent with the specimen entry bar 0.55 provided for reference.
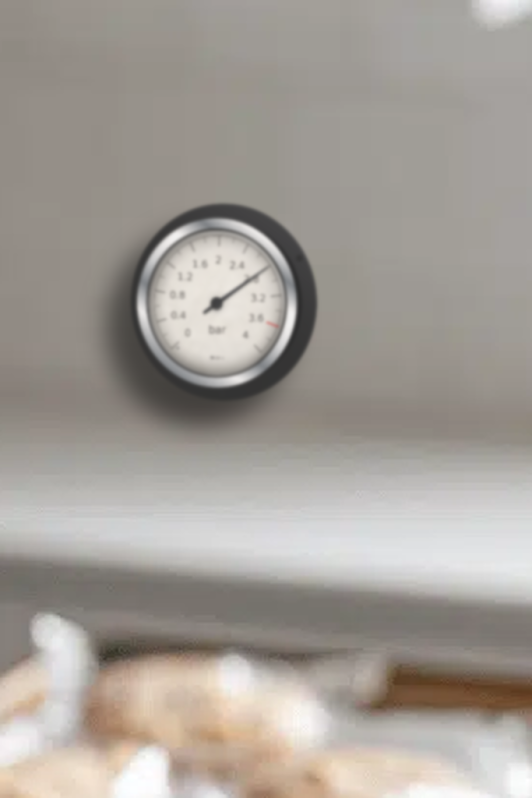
bar 2.8
